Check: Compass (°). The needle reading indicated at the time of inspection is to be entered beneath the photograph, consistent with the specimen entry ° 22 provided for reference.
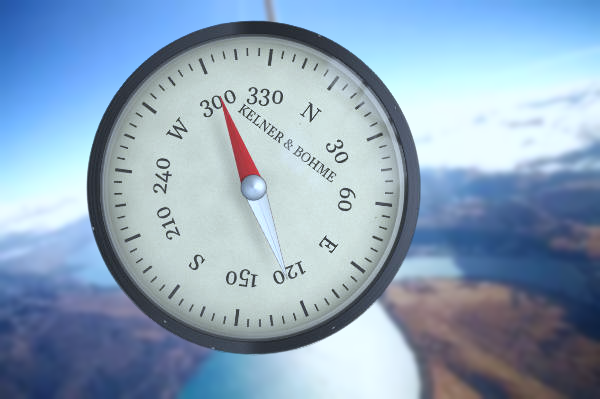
° 302.5
